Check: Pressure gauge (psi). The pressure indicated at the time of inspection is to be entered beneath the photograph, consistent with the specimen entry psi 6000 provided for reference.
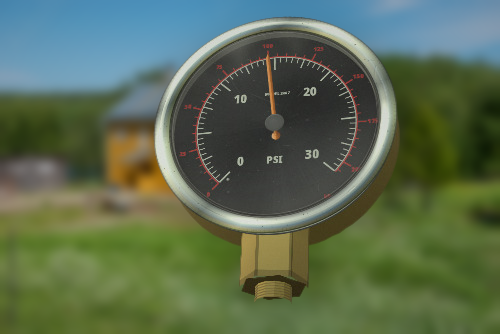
psi 14.5
